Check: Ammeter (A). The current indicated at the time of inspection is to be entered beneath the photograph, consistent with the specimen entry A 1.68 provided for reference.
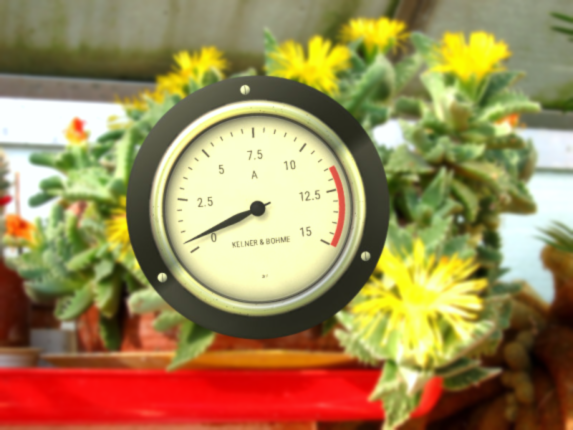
A 0.5
